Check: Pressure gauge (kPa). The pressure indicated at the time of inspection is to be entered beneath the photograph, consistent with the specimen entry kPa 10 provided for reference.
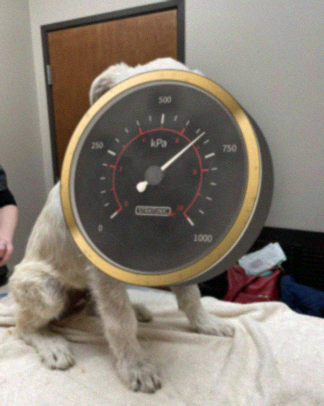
kPa 675
